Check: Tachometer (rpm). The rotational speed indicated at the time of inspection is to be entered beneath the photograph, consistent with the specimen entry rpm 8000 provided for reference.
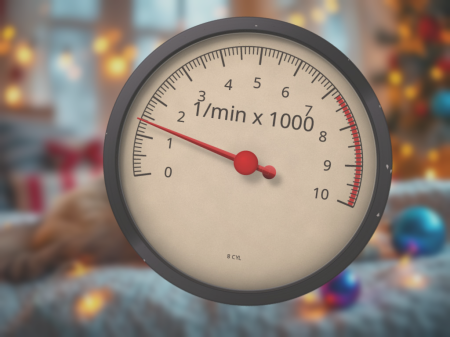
rpm 1400
